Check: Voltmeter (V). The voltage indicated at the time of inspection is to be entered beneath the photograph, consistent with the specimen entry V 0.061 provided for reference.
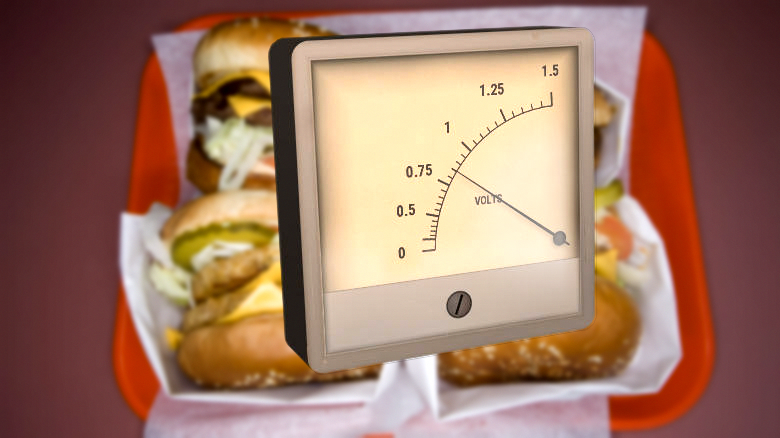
V 0.85
